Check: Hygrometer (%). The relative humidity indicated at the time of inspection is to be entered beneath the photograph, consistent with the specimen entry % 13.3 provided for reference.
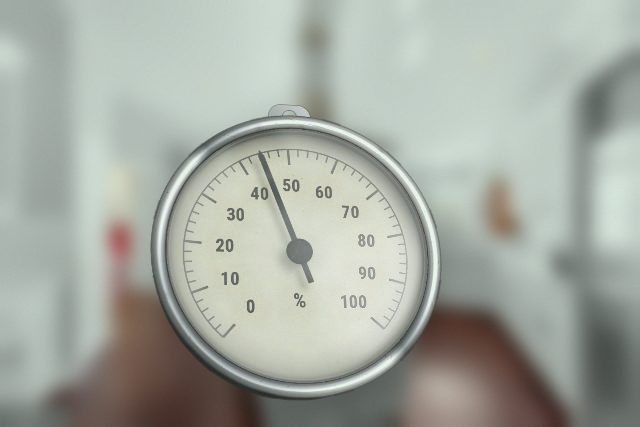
% 44
